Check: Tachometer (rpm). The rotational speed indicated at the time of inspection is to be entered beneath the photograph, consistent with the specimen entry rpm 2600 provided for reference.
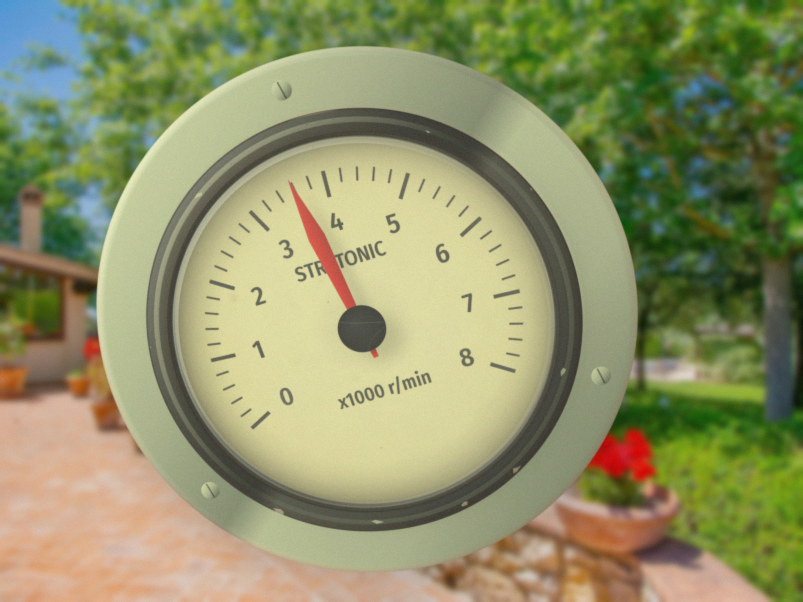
rpm 3600
